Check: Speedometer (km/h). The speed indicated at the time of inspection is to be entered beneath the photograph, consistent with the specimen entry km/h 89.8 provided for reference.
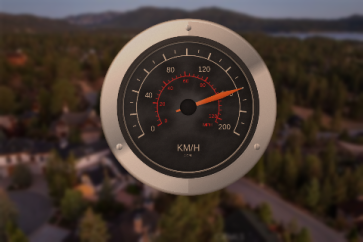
km/h 160
